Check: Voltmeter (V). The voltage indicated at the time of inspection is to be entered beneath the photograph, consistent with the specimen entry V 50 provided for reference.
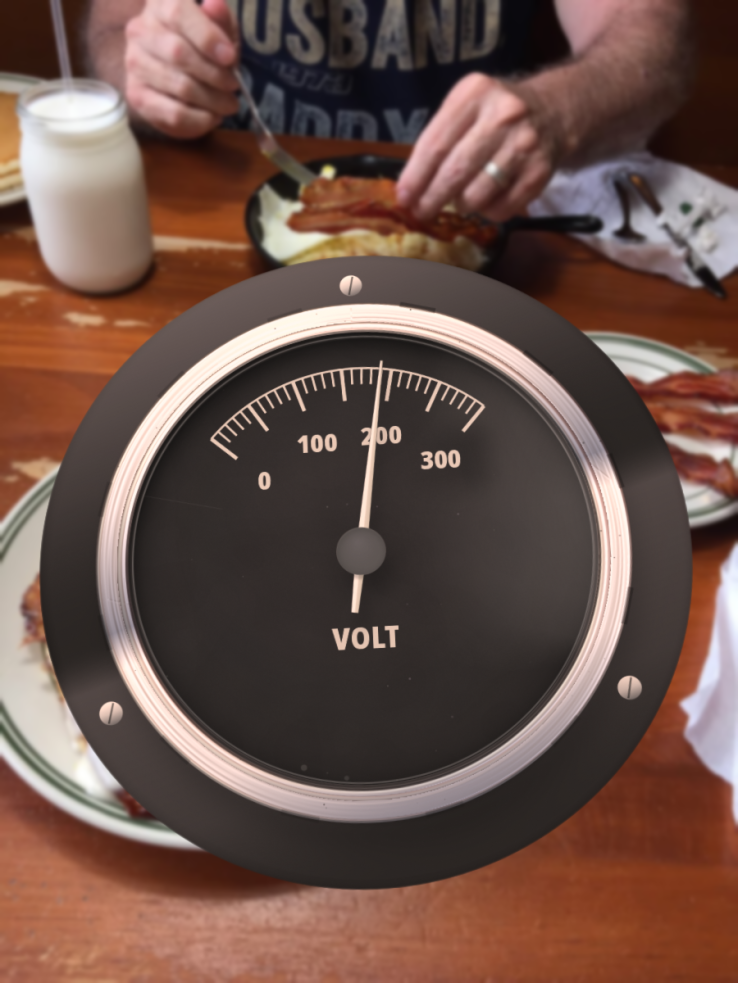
V 190
